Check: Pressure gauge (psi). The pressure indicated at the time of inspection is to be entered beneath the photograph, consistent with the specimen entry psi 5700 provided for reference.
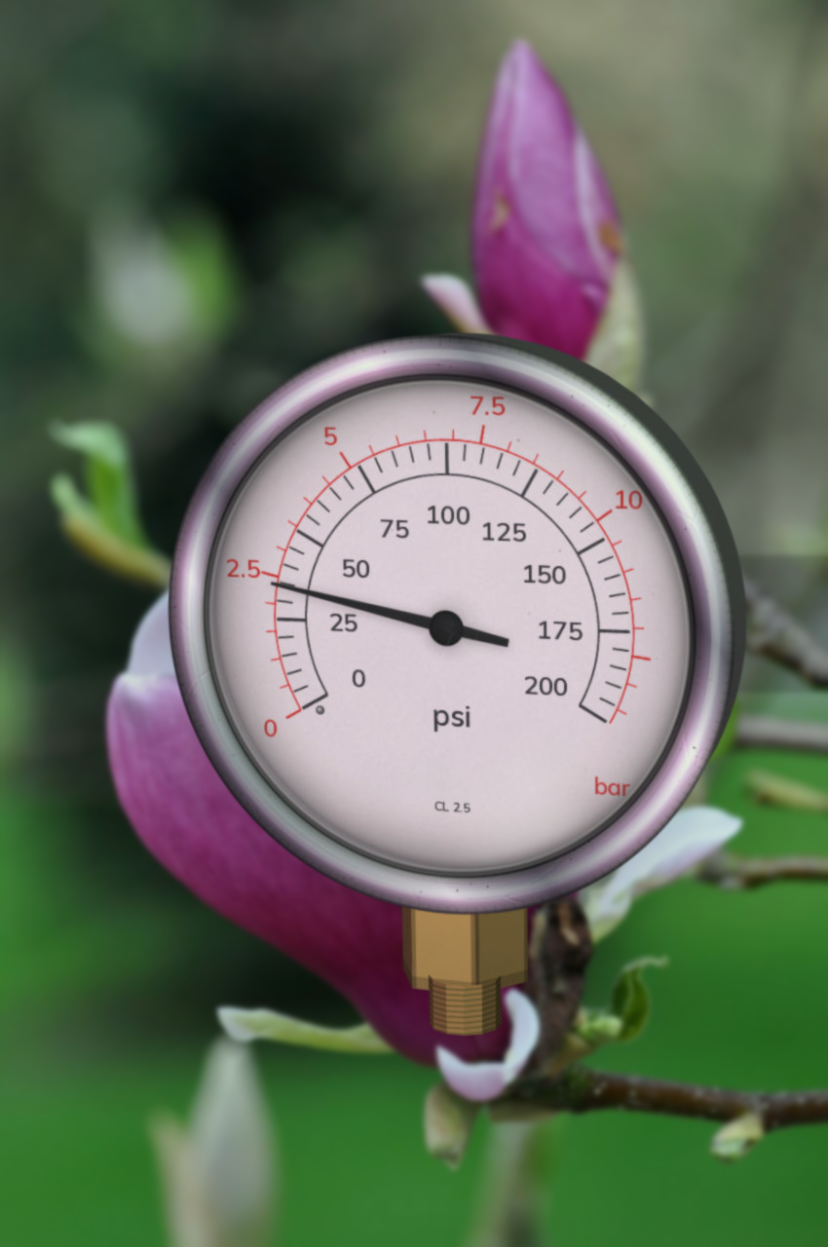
psi 35
